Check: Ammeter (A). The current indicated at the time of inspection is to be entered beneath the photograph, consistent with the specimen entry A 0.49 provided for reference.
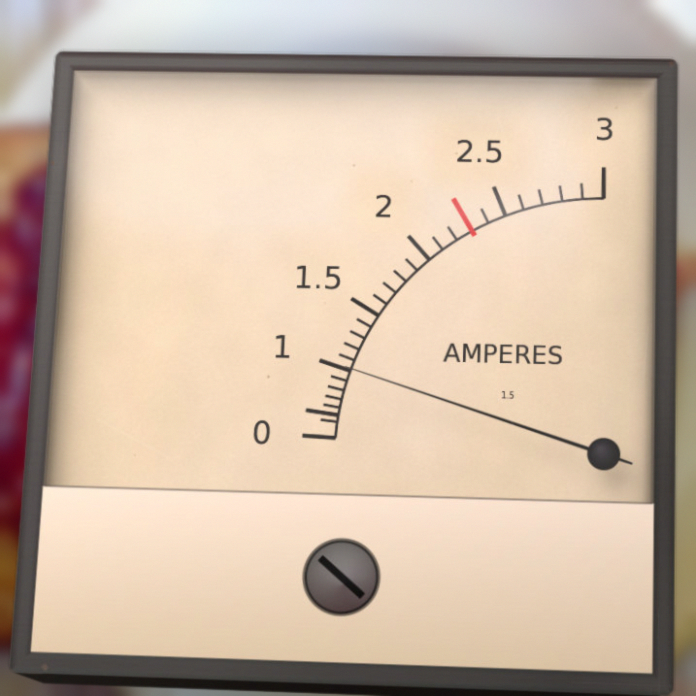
A 1
